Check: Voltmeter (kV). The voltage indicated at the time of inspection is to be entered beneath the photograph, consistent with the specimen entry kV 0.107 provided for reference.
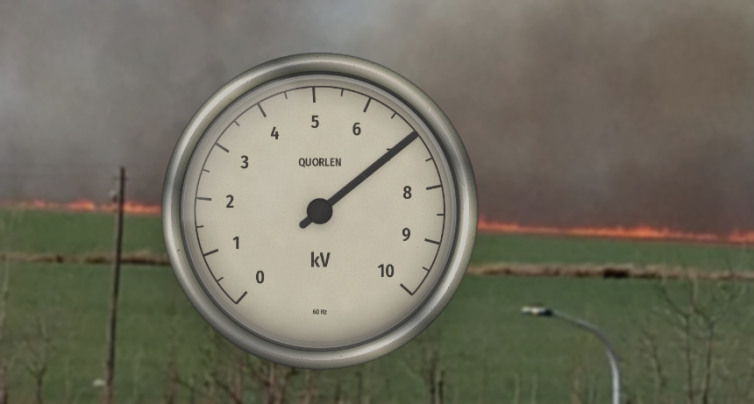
kV 7
